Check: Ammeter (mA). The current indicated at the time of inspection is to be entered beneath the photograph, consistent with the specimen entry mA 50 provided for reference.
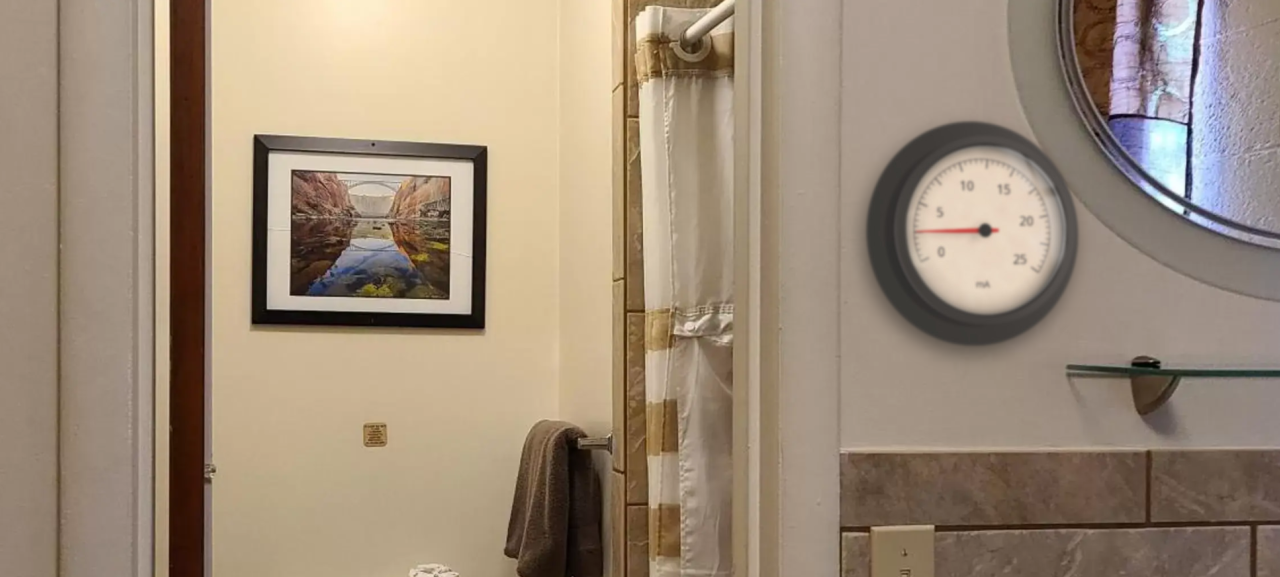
mA 2.5
